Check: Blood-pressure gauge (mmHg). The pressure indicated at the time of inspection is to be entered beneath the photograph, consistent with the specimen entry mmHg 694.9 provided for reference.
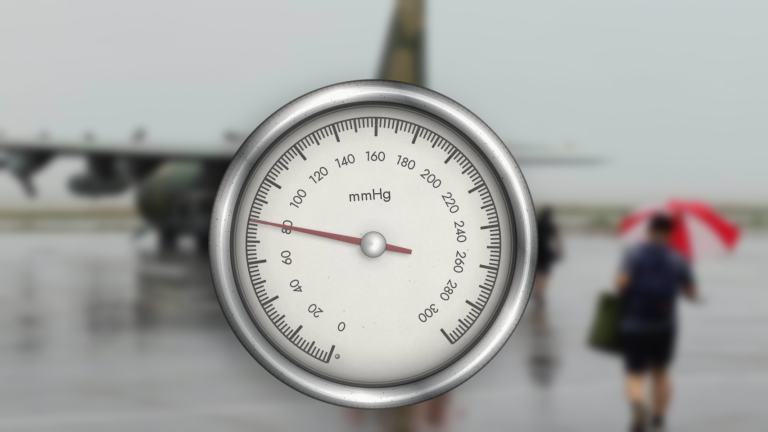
mmHg 80
